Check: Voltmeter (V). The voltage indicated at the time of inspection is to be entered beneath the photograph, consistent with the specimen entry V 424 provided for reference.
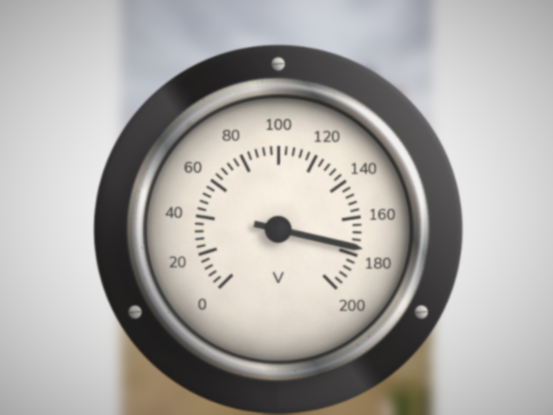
V 176
